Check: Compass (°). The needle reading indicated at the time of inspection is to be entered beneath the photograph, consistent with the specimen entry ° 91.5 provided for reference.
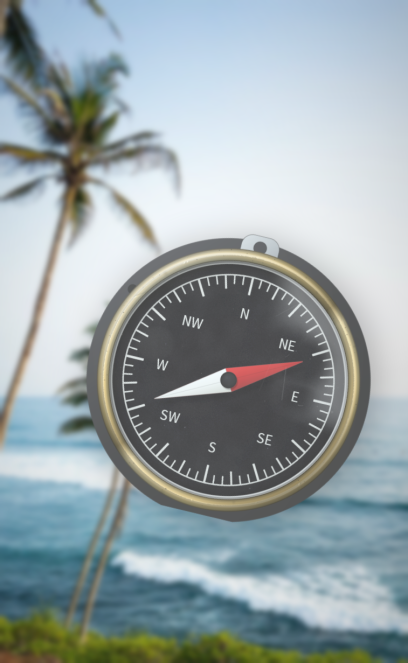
° 62.5
